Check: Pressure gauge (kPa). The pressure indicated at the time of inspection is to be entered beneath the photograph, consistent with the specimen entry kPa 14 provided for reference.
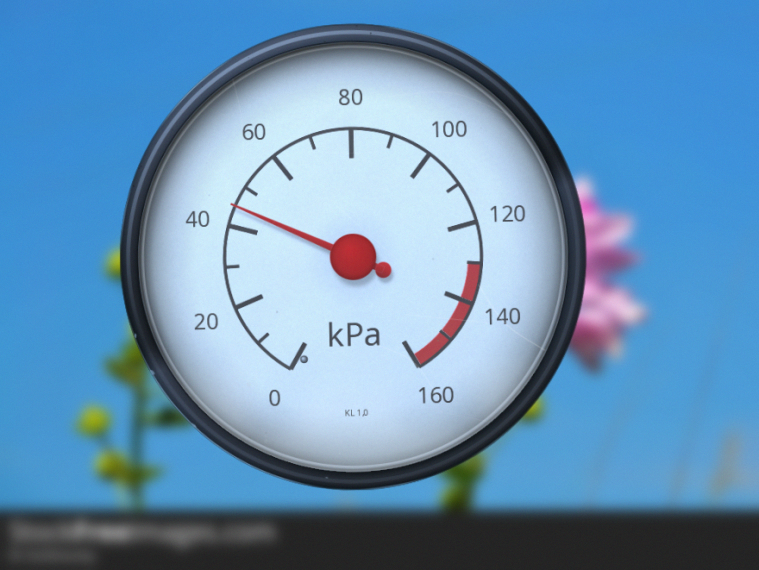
kPa 45
